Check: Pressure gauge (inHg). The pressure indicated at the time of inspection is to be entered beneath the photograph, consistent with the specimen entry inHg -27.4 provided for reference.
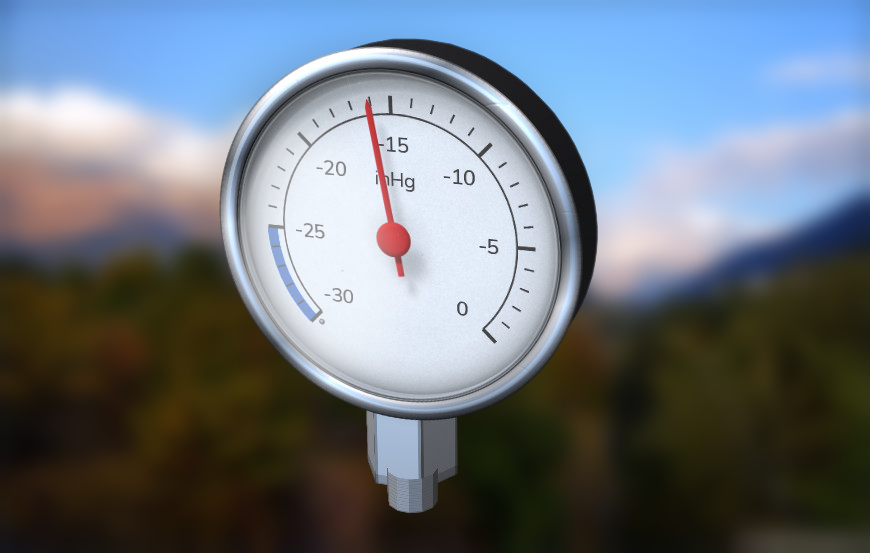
inHg -16
